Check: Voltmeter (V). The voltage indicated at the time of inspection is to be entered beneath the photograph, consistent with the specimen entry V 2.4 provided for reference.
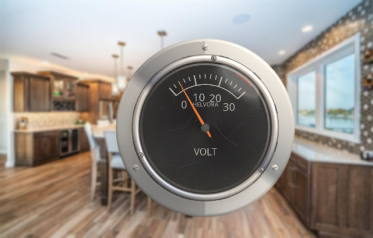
V 4
